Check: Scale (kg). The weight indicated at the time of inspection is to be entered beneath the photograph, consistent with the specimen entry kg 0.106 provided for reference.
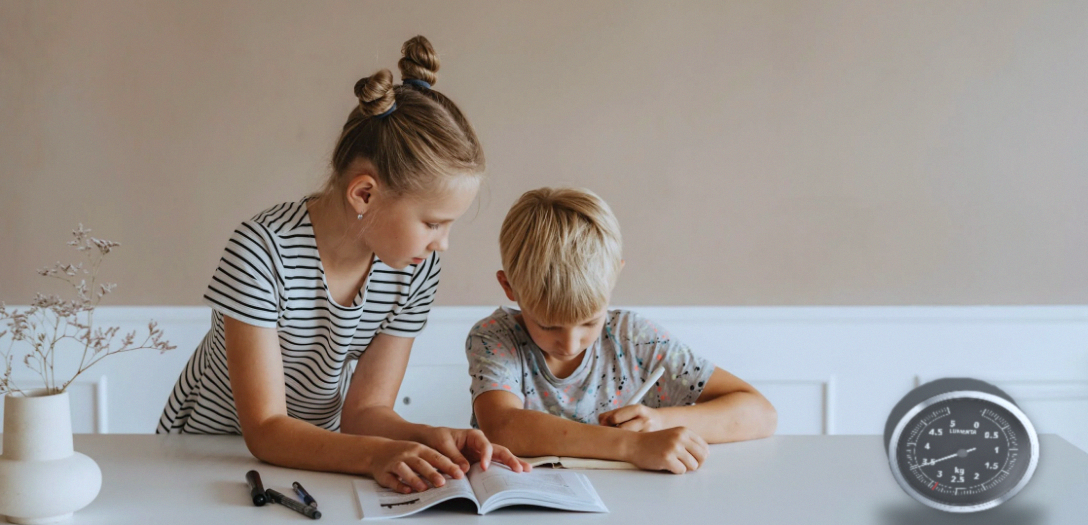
kg 3.5
